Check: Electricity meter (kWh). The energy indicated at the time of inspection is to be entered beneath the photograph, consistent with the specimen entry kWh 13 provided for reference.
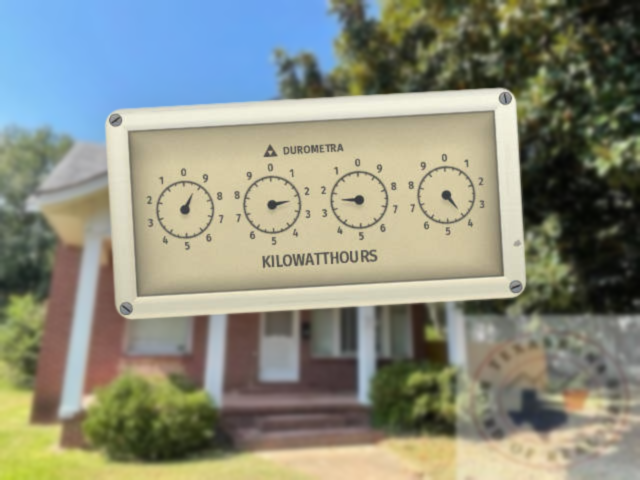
kWh 9224
